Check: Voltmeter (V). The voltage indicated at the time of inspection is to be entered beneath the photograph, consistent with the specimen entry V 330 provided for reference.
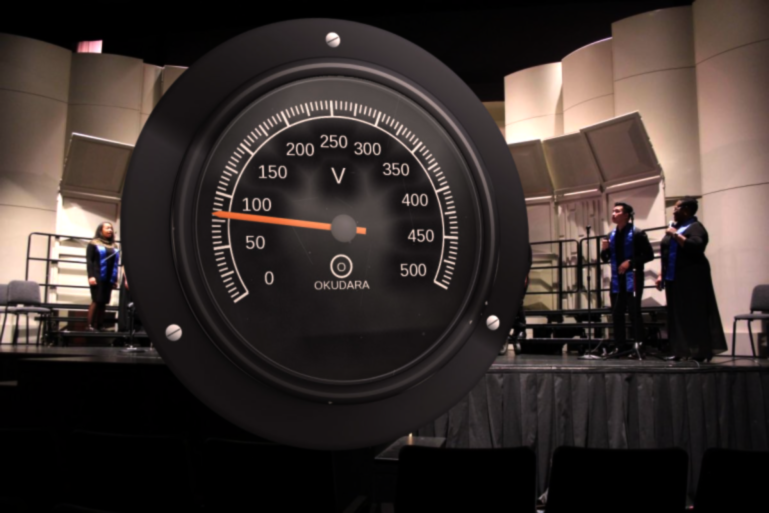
V 80
